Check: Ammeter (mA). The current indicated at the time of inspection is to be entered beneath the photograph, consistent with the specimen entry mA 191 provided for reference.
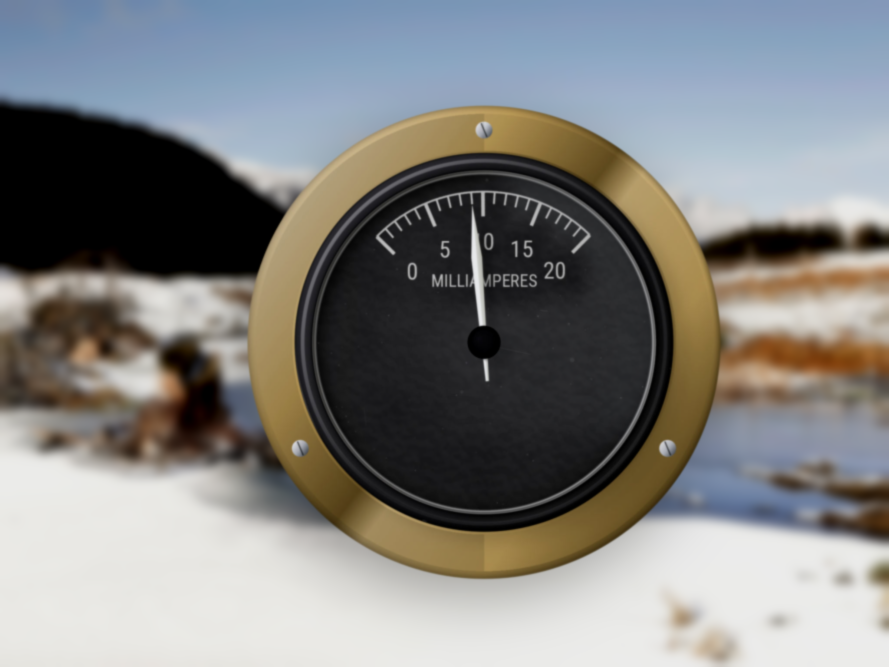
mA 9
